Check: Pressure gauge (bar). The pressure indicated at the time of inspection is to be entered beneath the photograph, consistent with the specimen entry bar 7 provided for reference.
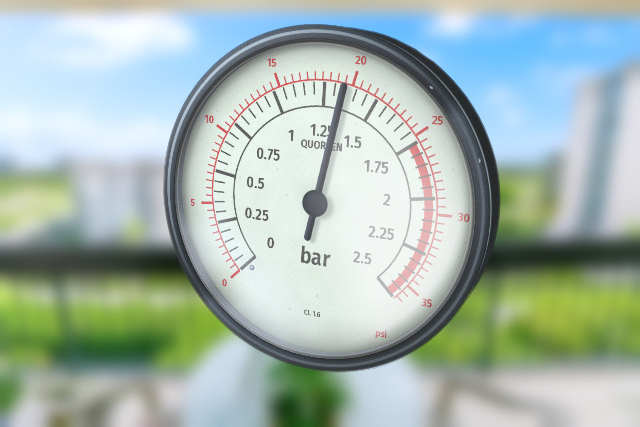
bar 1.35
